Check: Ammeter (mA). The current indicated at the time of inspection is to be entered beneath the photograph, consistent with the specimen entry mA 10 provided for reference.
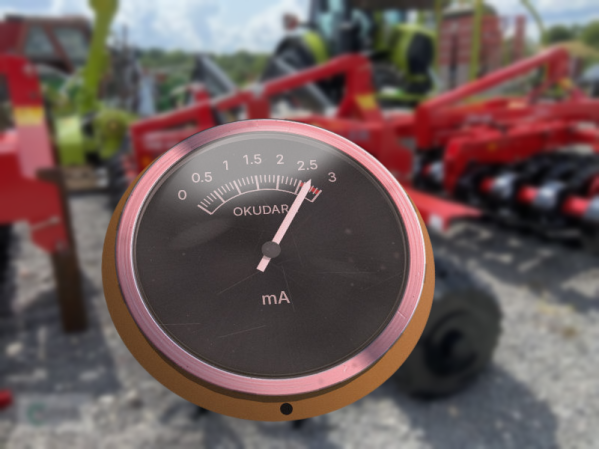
mA 2.7
